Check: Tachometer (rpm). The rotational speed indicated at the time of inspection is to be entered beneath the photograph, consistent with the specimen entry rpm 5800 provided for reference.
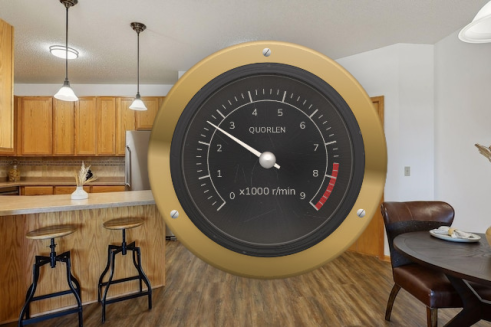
rpm 2600
